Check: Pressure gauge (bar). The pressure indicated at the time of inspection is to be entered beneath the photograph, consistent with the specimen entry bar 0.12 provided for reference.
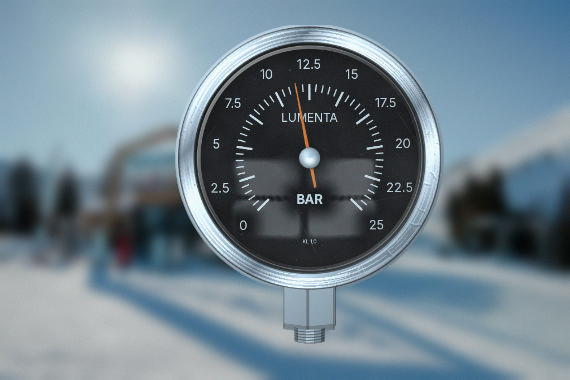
bar 11.5
